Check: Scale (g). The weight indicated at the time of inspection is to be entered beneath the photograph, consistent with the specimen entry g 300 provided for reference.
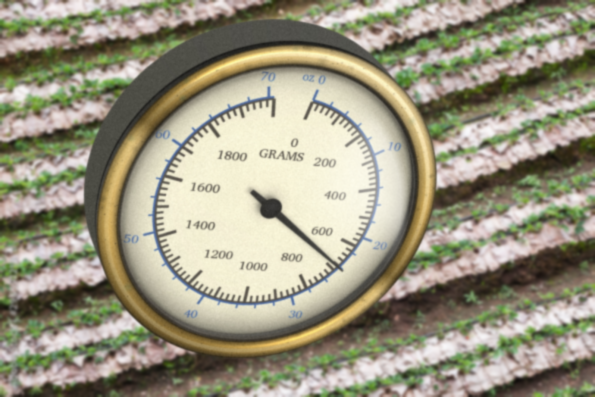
g 680
